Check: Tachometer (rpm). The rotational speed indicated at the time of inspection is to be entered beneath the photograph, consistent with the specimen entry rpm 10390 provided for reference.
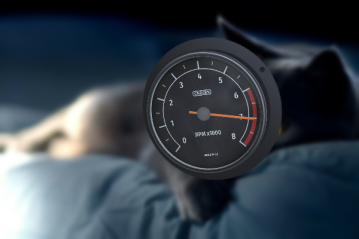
rpm 7000
